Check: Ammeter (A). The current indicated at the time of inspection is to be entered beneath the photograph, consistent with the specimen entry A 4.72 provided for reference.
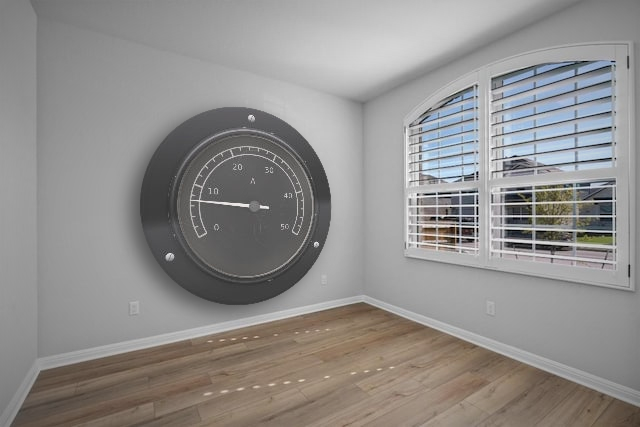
A 7
